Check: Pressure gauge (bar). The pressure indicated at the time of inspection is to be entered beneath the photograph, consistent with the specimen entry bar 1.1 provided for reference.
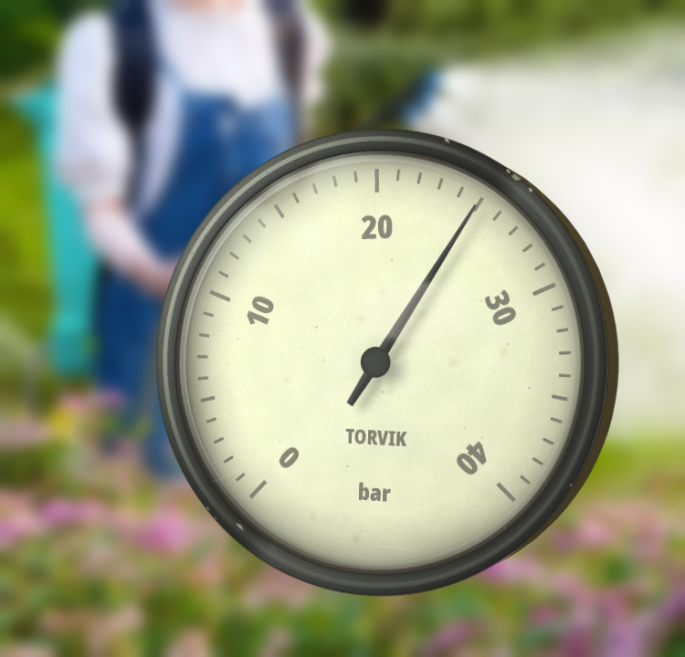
bar 25
